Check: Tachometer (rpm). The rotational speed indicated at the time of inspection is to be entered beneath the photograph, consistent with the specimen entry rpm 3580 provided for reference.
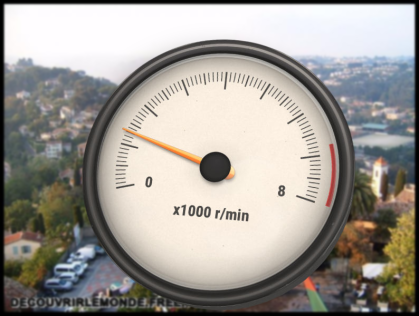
rpm 1300
